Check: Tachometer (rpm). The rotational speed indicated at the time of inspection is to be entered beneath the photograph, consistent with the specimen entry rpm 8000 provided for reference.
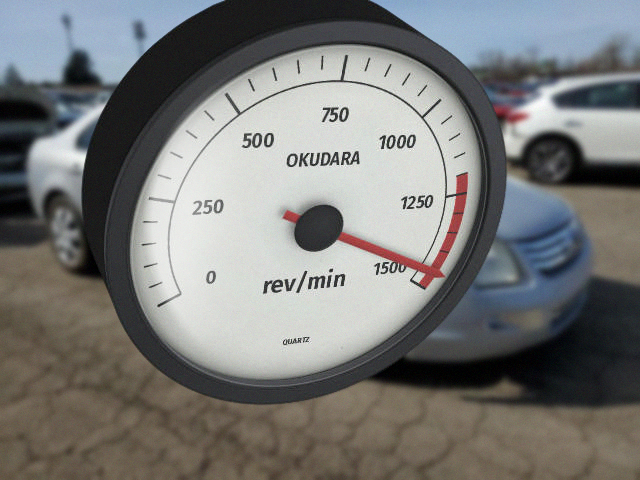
rpm 1450
